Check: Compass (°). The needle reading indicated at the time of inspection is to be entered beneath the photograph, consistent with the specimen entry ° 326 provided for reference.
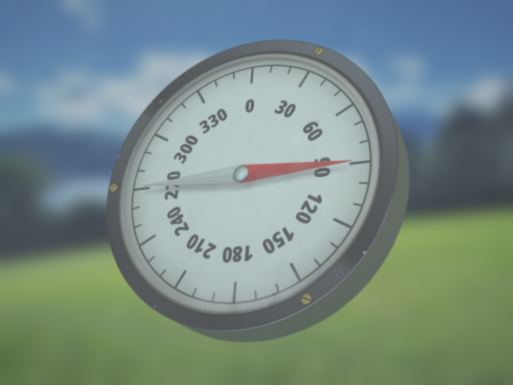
° 90
